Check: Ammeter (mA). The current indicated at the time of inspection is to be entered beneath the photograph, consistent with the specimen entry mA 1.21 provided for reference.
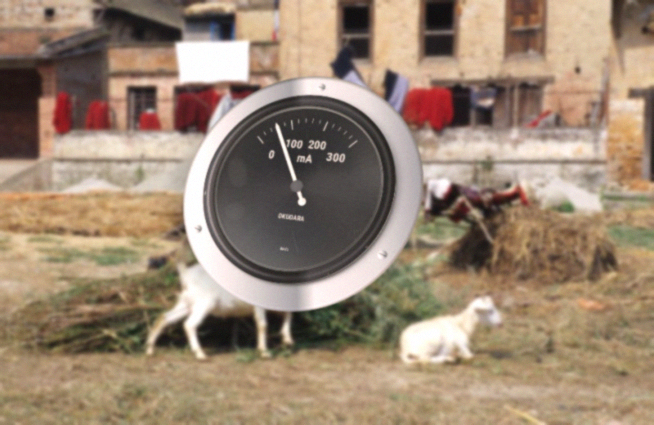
mA 60
